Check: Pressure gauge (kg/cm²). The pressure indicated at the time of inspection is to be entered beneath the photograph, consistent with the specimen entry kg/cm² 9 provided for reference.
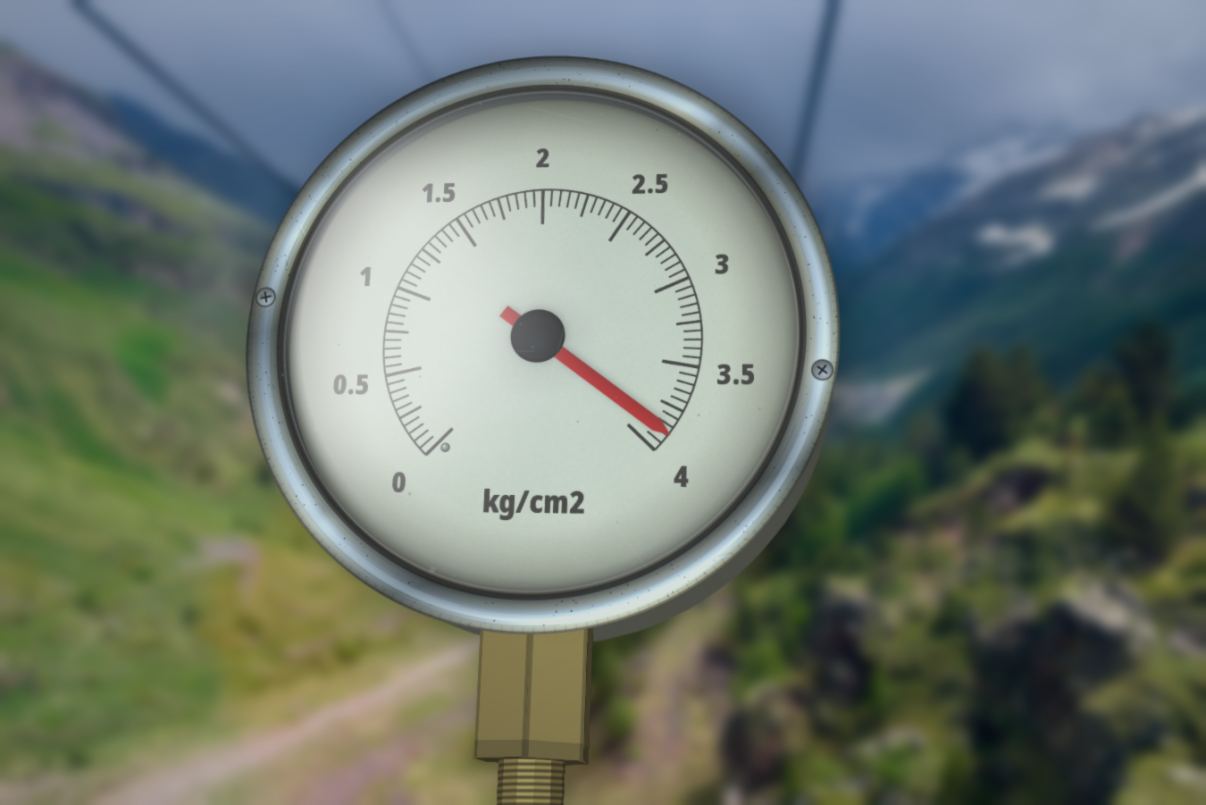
kg/cm² 3.9
